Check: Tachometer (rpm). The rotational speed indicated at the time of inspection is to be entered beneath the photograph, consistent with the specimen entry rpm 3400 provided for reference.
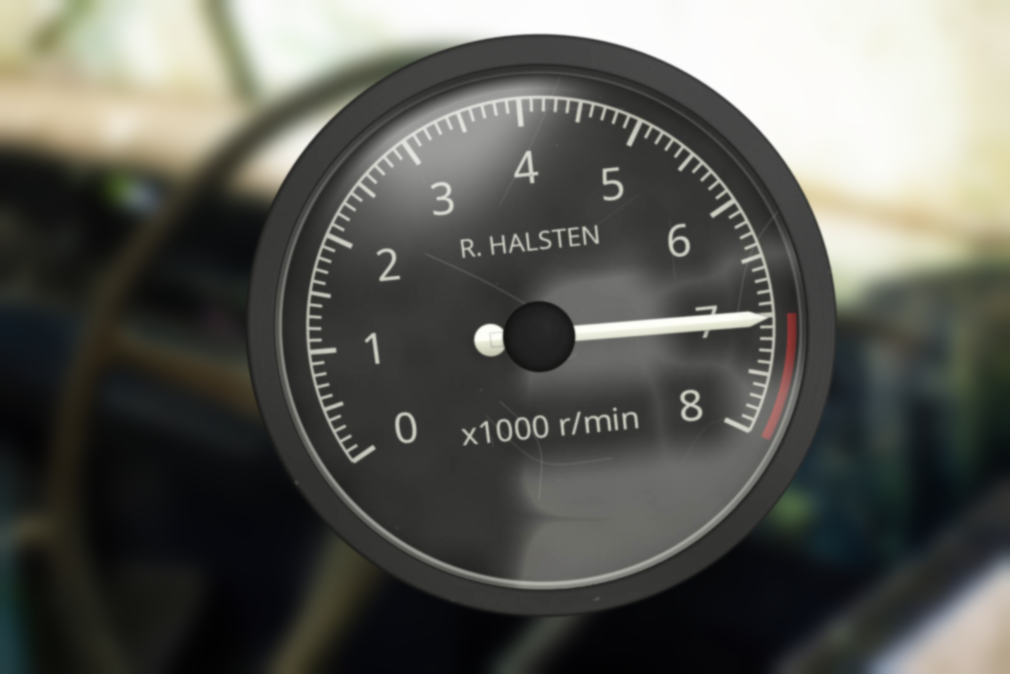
rpm 7000
